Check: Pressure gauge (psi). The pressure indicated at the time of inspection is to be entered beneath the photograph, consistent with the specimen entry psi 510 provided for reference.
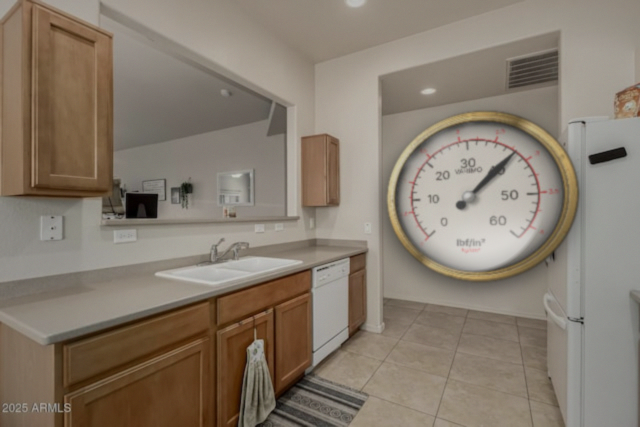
psi 40
